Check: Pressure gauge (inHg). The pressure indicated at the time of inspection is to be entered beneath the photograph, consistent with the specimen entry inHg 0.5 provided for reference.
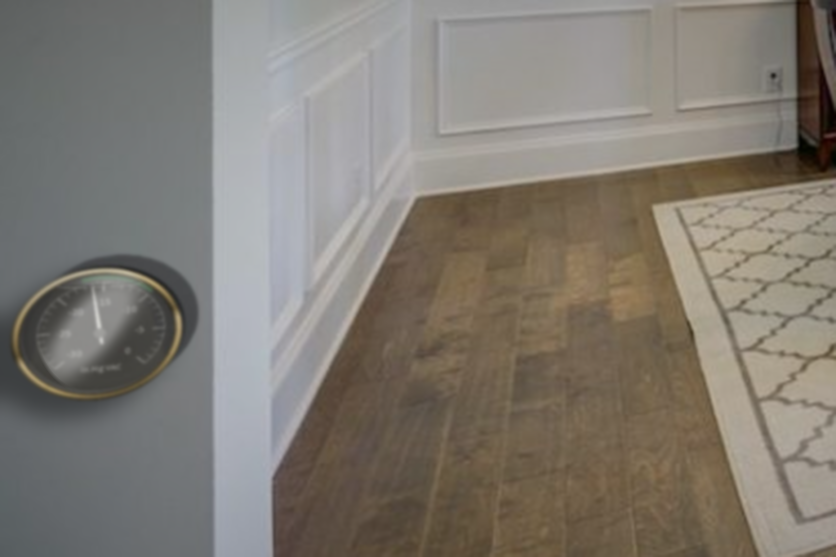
inHg -16
